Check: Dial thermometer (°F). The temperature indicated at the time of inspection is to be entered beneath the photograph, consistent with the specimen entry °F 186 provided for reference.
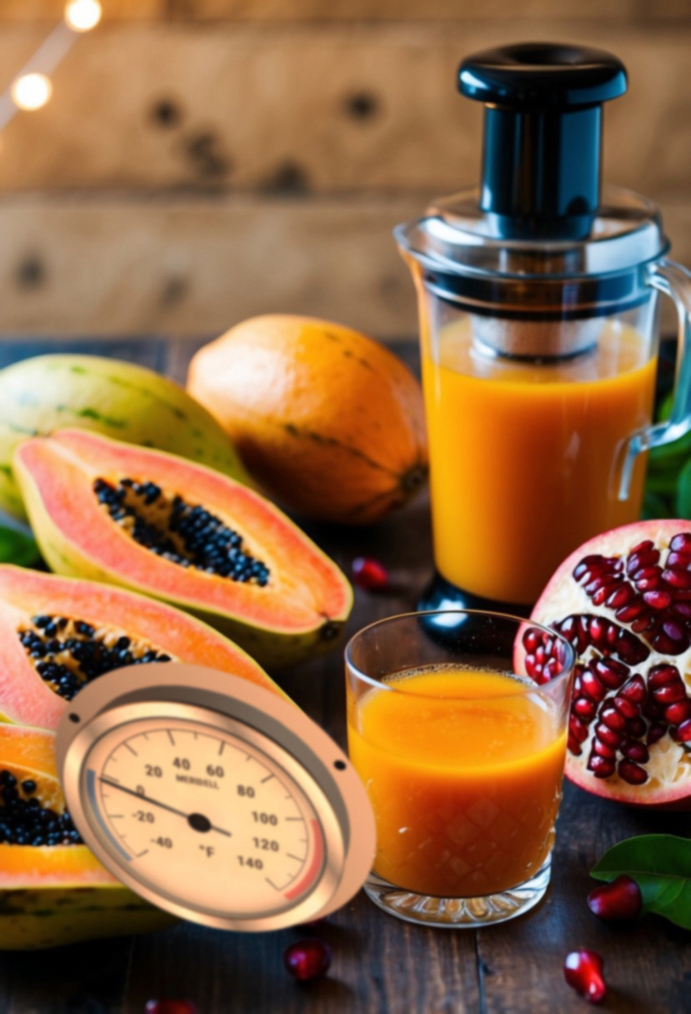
°F 0
